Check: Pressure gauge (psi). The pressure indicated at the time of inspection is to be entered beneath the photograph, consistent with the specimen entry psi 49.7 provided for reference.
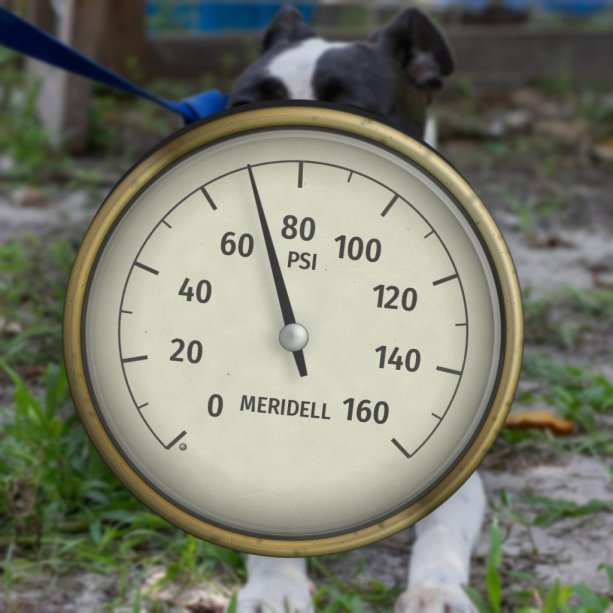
psi 70
